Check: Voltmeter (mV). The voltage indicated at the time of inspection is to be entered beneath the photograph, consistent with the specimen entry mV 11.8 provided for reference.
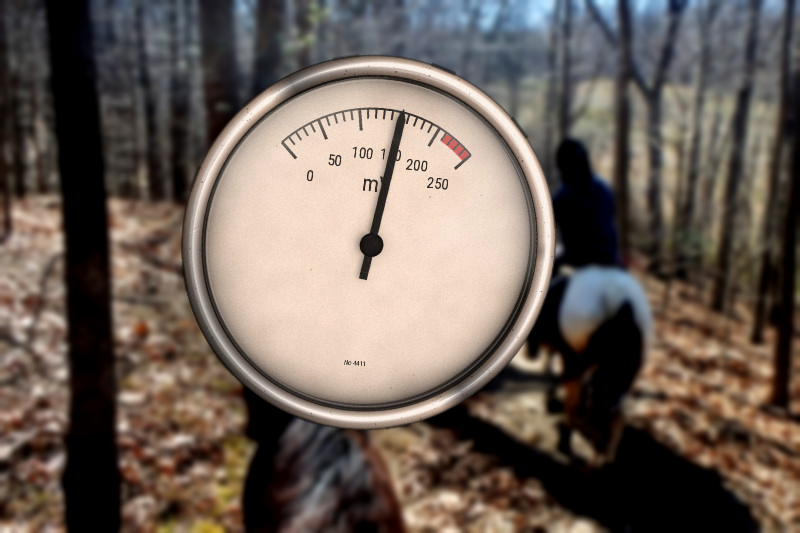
mV 150
